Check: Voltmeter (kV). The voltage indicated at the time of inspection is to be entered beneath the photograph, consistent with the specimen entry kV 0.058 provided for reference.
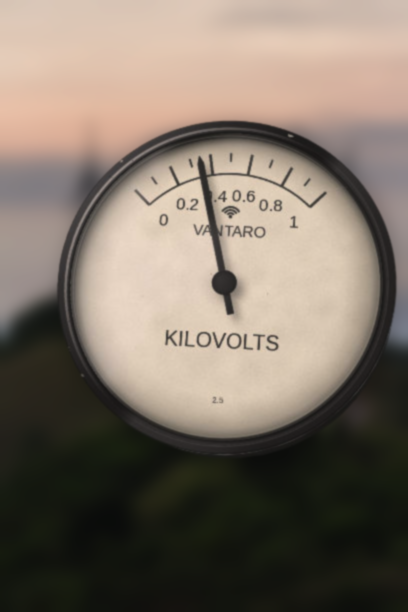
kV 0.35
